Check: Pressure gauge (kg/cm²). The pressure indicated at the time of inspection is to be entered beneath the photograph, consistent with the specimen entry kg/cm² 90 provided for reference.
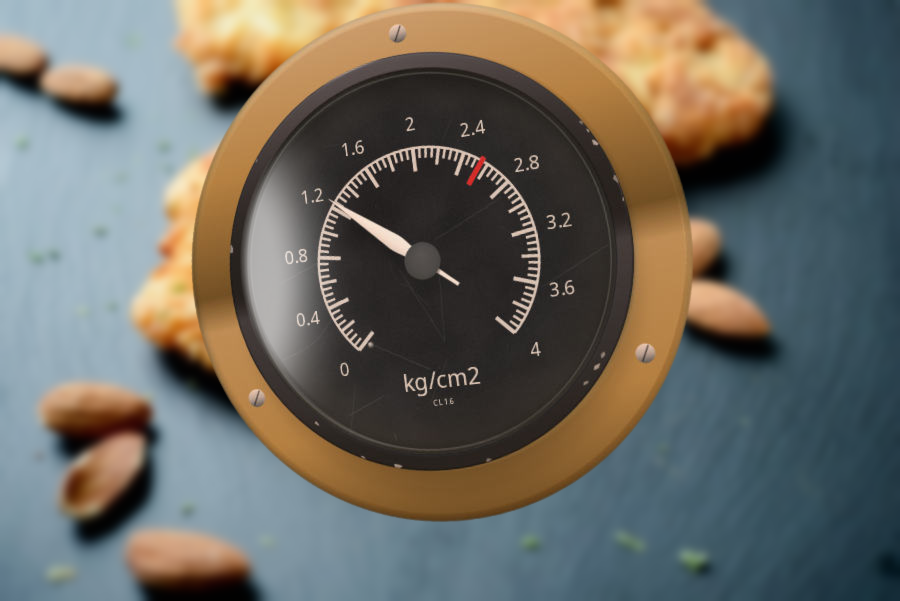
kg/cm² 1.25
